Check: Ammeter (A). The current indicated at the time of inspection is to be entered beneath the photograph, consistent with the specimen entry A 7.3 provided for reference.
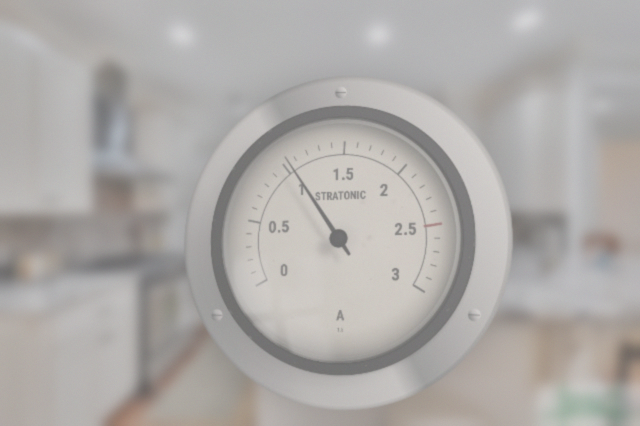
A 1.05
